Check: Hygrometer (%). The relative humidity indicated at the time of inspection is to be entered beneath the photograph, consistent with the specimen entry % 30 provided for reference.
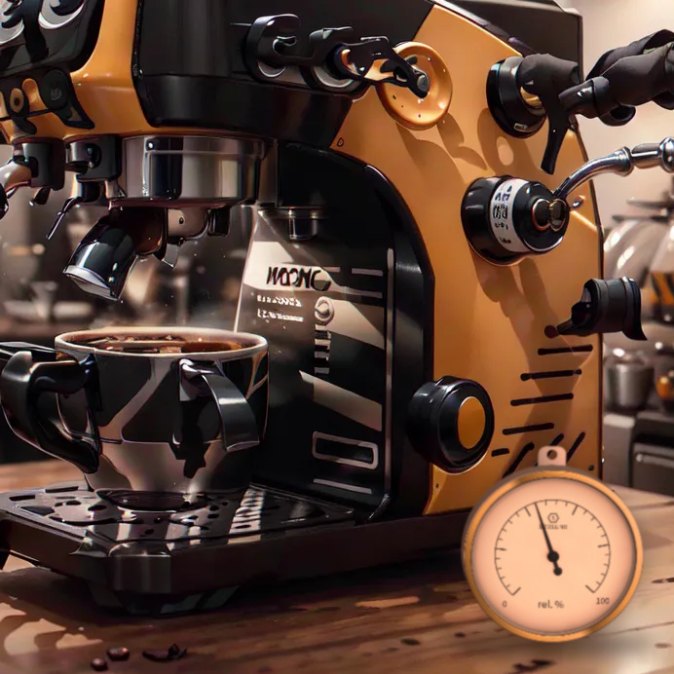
% 44
